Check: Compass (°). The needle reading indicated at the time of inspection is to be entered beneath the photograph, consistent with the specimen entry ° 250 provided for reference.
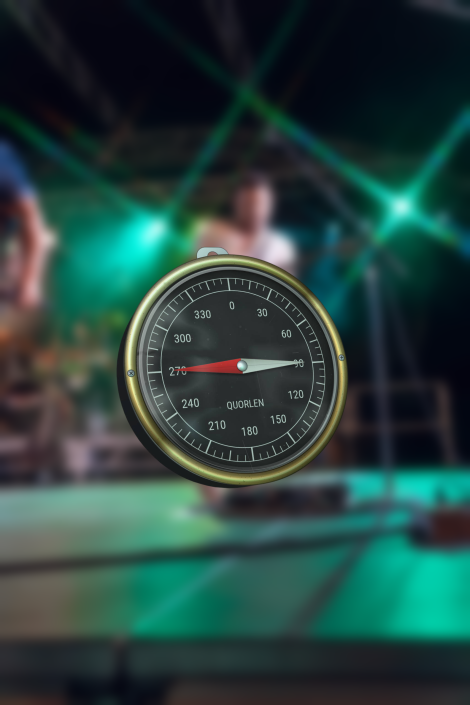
° 270
